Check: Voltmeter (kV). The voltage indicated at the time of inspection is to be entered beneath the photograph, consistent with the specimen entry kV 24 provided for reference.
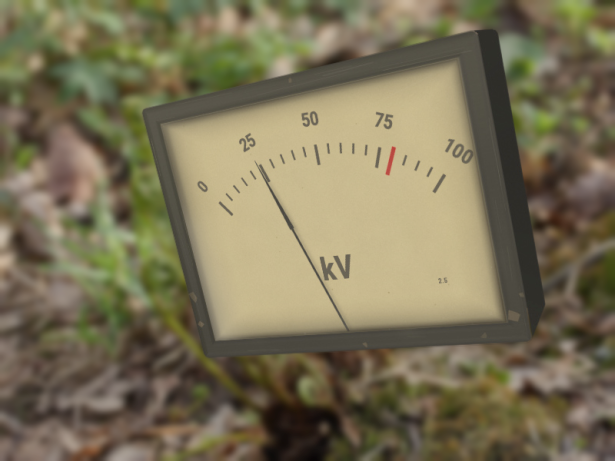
kV 25
